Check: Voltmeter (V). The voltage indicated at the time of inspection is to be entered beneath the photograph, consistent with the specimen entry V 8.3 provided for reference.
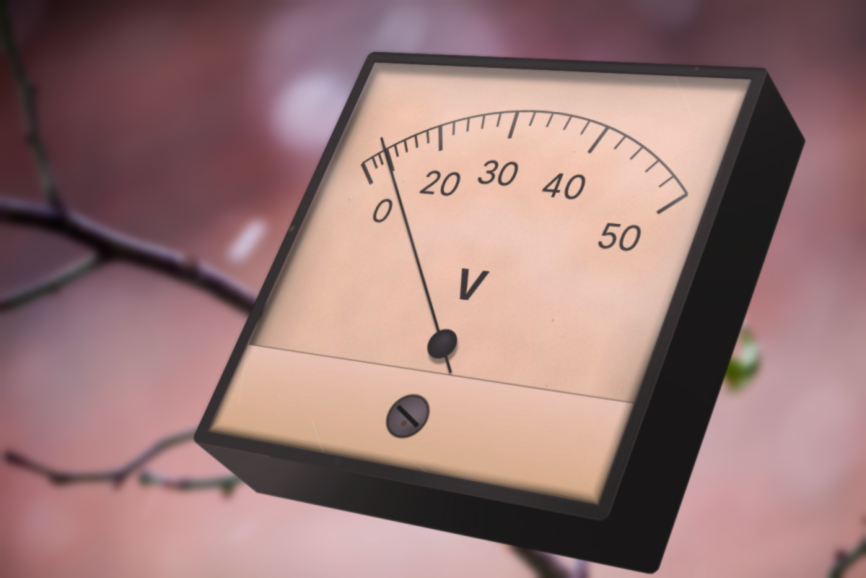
V 10
